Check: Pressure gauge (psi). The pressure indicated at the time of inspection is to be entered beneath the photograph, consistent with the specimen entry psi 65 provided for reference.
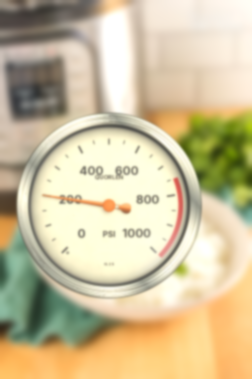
psi 200
